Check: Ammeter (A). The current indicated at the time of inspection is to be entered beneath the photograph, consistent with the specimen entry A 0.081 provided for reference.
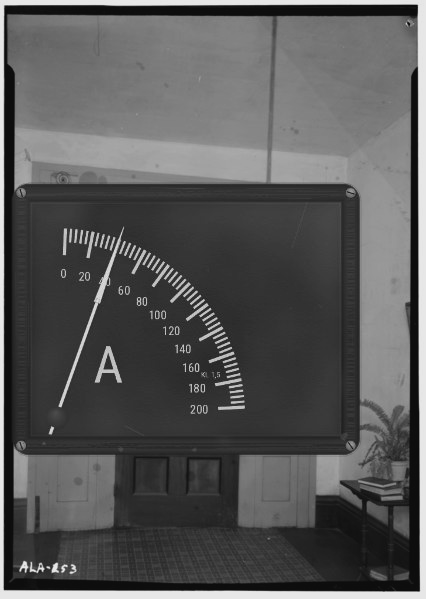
A 40
